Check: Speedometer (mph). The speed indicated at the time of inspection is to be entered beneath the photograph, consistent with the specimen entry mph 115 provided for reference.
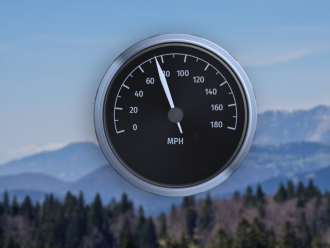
mph 75
